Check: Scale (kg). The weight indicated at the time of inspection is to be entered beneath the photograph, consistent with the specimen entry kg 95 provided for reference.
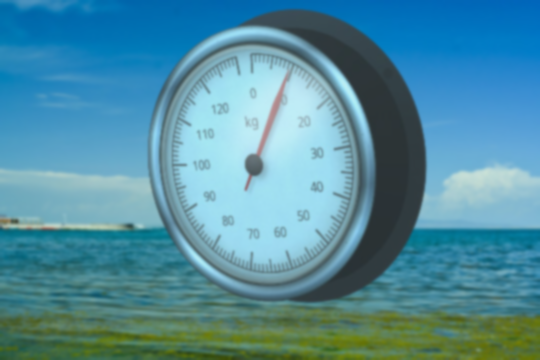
kg 10
